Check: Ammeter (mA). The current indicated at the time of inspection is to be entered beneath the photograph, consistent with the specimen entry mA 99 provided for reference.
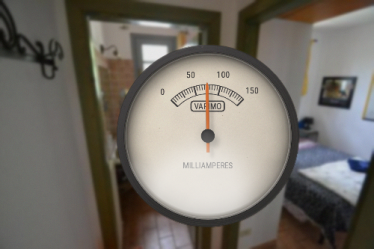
mA 75
